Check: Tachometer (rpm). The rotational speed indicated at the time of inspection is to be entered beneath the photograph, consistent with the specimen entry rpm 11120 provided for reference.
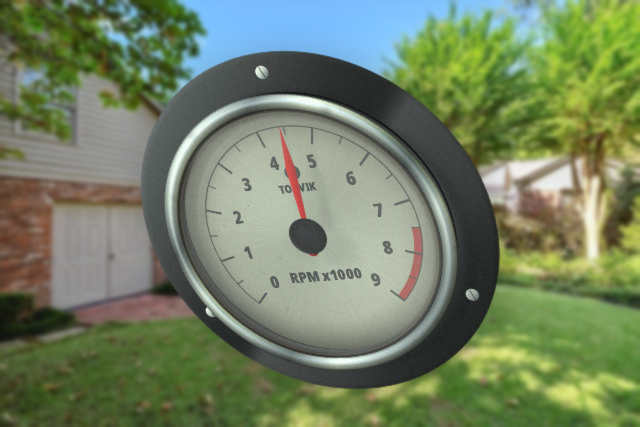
rpm 4500
